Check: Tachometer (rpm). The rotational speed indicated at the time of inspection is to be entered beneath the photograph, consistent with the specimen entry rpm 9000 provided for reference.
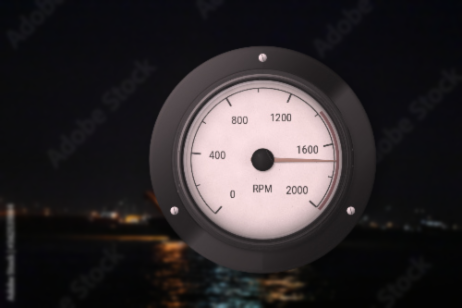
rpm 1700
